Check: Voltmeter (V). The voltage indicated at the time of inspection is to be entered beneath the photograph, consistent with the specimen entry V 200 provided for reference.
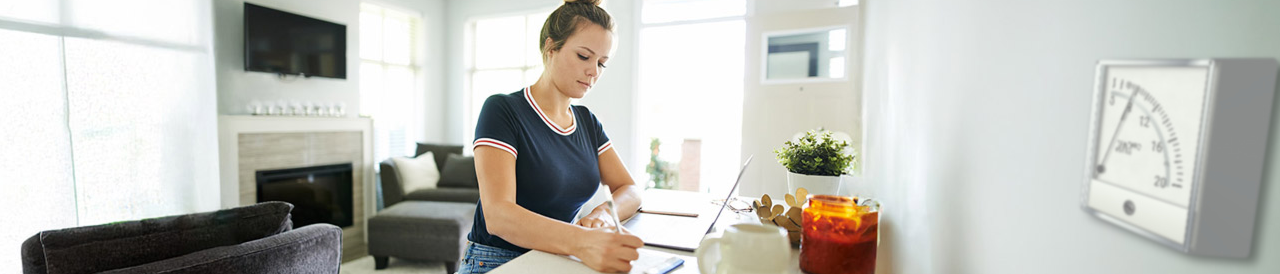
V 8
